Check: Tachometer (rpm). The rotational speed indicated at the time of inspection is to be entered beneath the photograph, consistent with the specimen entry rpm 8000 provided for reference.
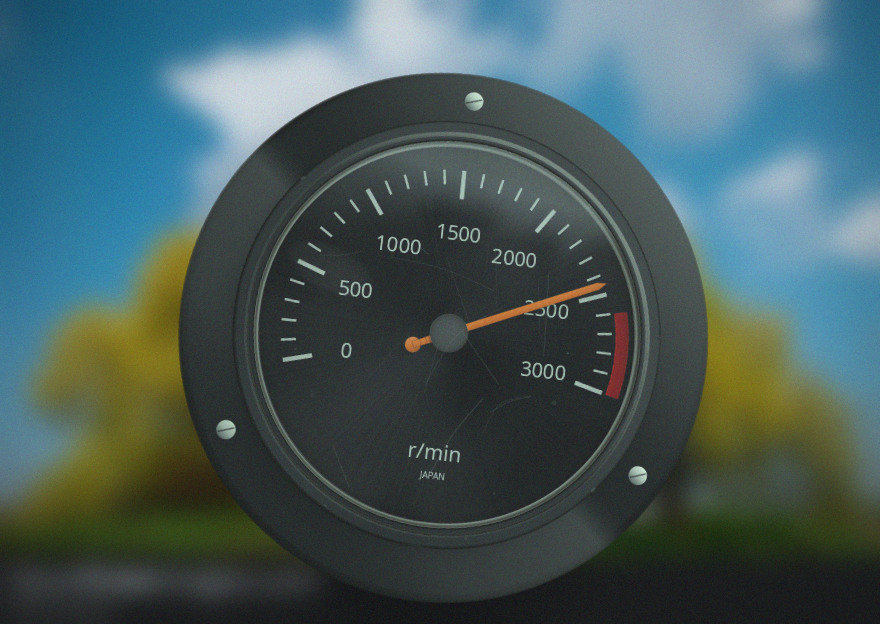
rpm 2450
